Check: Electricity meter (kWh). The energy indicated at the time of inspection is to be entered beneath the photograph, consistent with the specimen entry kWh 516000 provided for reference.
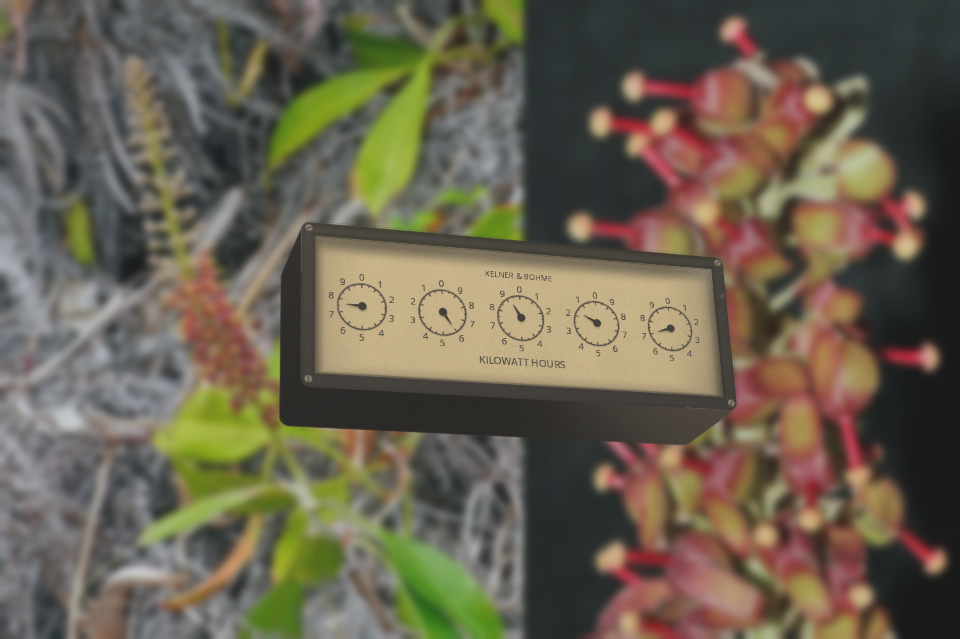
kWh 75917
